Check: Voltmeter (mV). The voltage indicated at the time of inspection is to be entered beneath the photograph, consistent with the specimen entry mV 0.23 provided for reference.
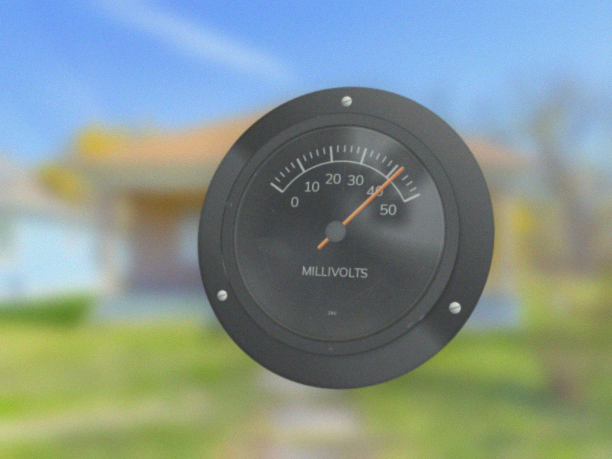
mV 42
